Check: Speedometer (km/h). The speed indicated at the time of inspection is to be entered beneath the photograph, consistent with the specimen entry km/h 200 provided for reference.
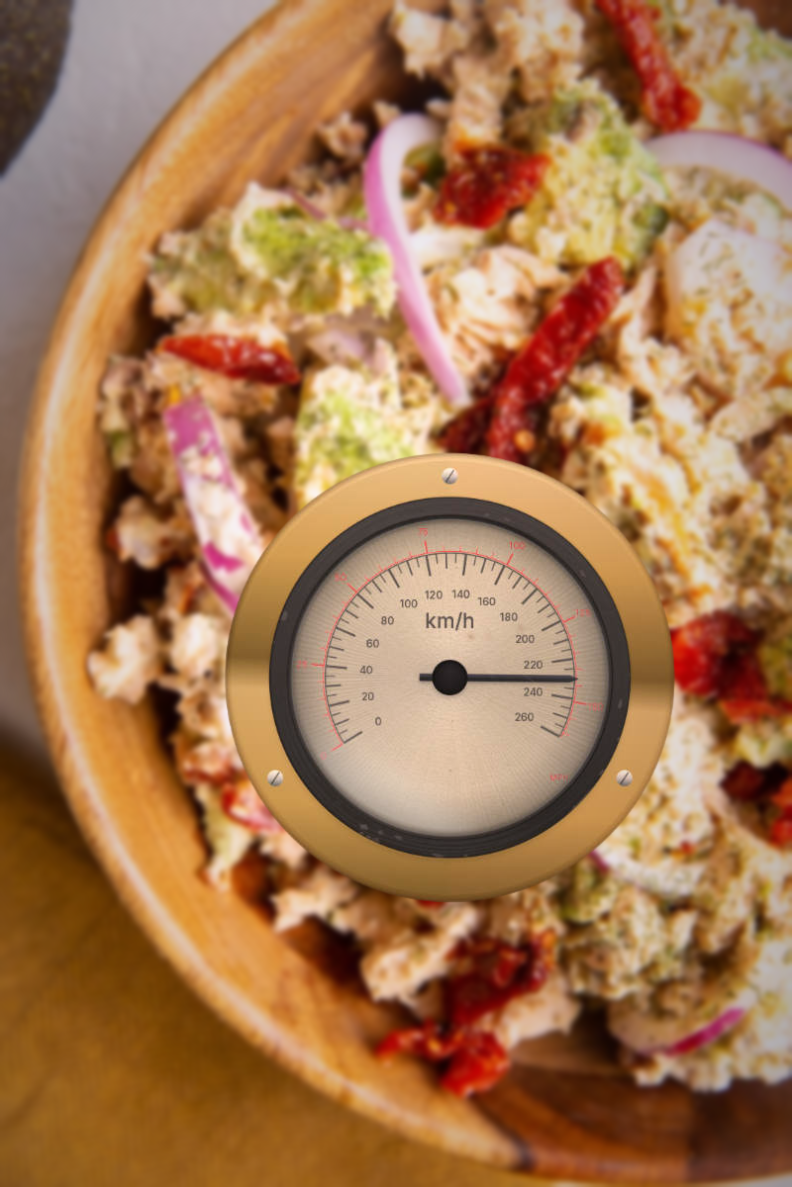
km/h 230
